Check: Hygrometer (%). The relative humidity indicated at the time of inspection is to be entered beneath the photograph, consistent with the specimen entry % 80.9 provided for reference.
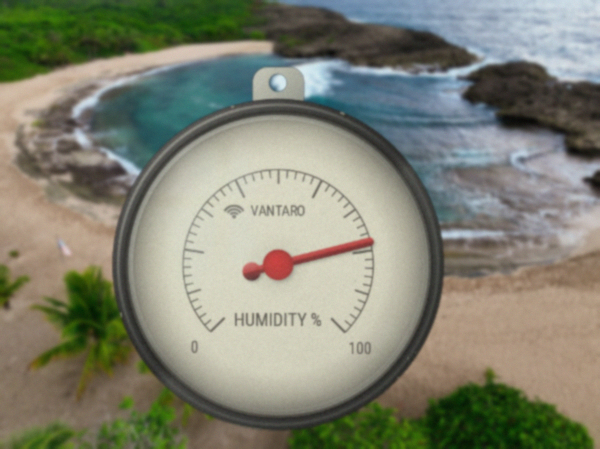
% 78
